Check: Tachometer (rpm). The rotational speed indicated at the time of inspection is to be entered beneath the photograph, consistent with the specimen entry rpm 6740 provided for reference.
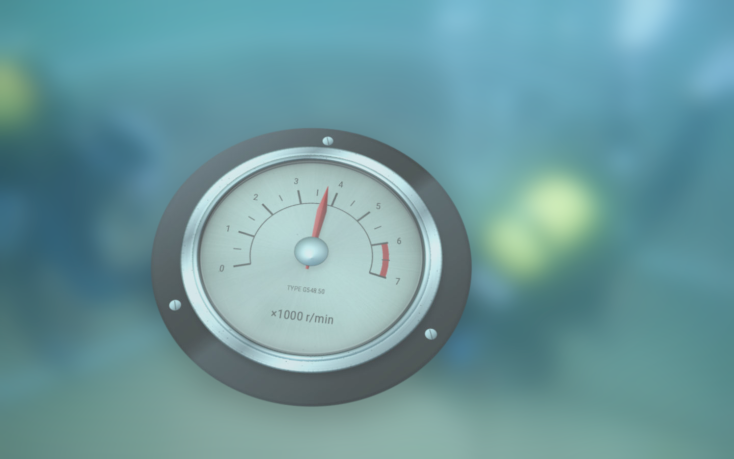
rpm 3750
